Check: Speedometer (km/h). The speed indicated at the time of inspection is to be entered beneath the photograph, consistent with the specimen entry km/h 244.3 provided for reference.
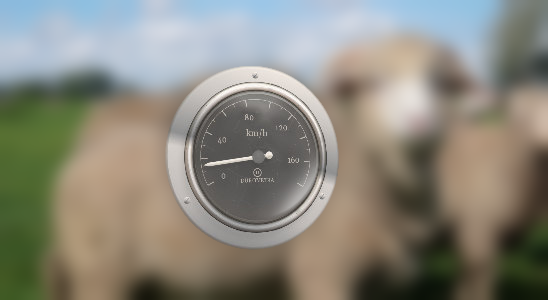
km/h 15
